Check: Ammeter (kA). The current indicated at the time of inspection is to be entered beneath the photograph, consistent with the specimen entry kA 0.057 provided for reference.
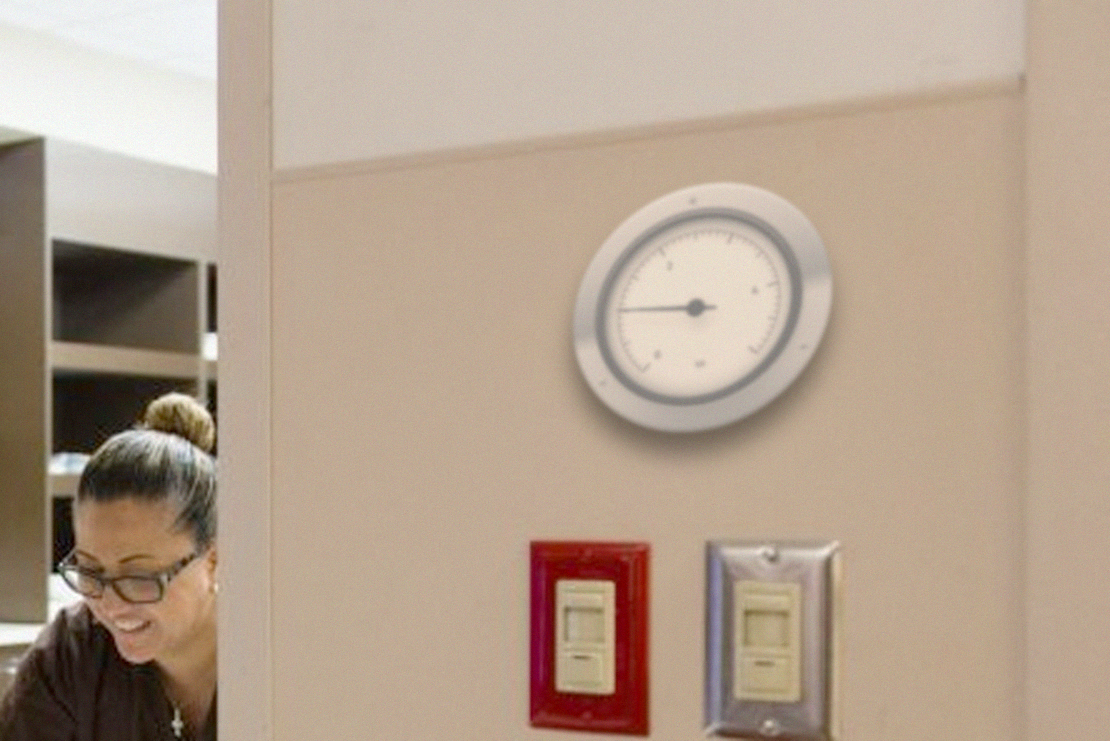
kA 1
